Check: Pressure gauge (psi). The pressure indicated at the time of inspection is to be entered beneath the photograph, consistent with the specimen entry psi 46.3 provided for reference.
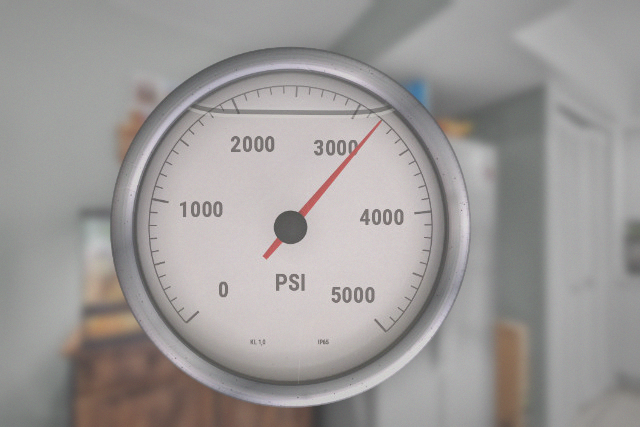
psi 3200
